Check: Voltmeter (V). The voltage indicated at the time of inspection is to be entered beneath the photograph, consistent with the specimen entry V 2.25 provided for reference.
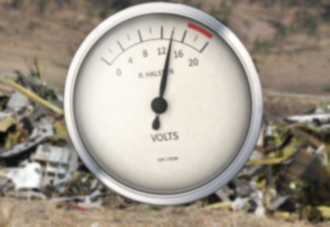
V 14
